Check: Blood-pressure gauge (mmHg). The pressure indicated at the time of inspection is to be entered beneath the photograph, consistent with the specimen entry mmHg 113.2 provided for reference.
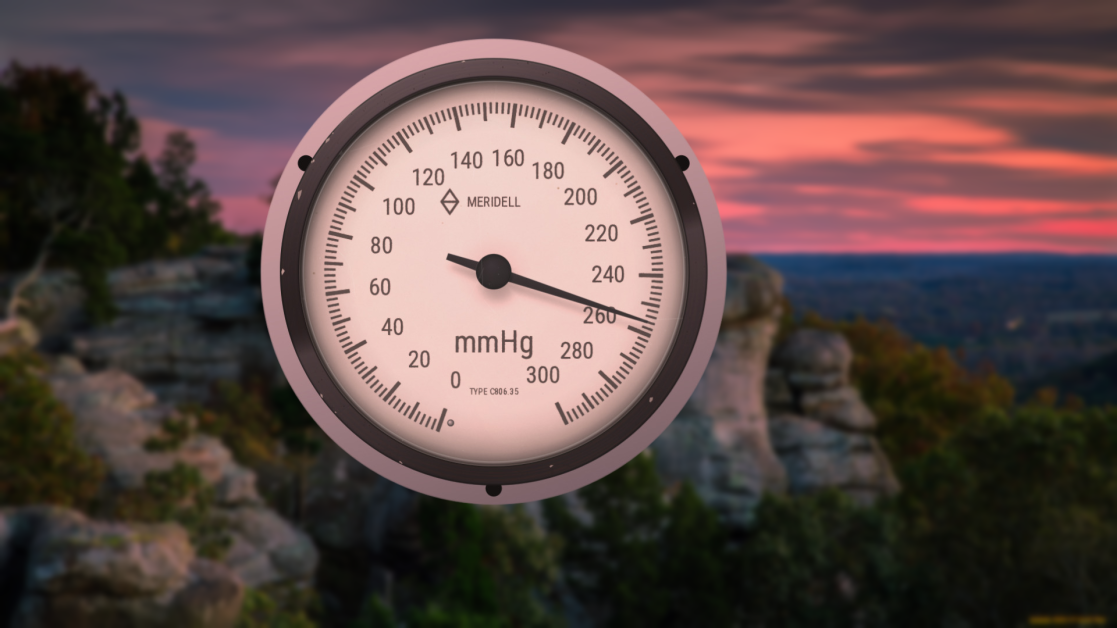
mmHg 256
